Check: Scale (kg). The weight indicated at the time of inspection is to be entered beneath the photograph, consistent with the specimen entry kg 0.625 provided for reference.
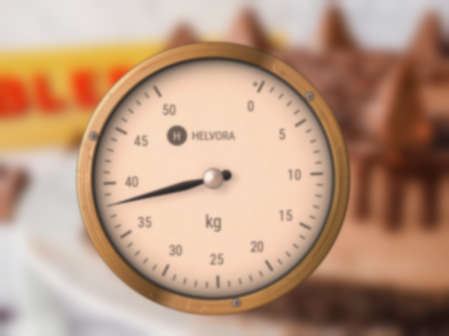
kg 38
